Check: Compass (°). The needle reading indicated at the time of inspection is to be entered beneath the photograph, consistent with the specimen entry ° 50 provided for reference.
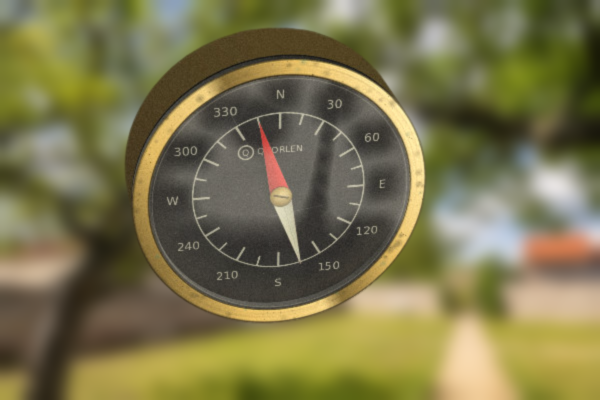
° 345
